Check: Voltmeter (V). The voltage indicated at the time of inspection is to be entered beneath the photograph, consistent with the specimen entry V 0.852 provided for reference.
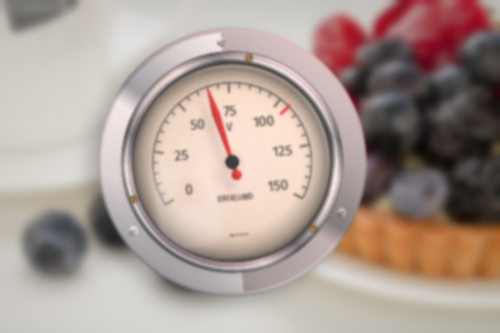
V 65
